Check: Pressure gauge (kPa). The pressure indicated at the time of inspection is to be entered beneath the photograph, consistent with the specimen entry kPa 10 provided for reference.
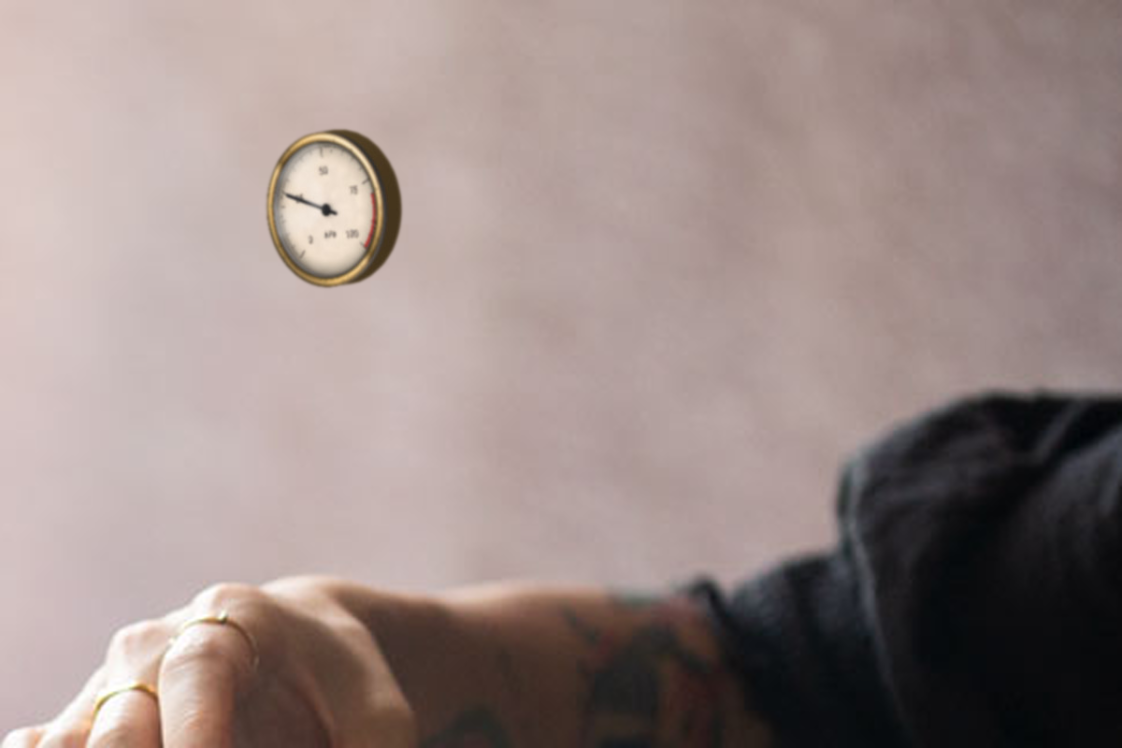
kPa 25
